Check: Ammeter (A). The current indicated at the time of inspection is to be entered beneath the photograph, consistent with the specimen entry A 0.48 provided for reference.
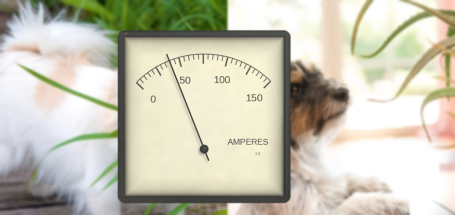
A 40
